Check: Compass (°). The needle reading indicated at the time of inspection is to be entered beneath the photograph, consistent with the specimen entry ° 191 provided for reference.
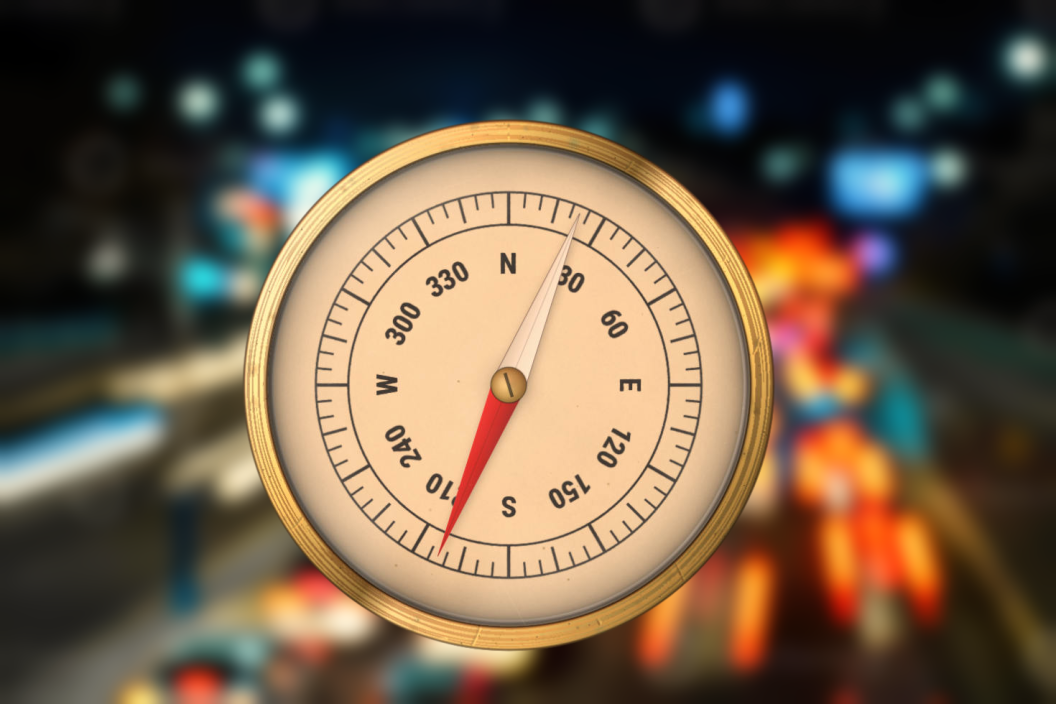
° 202.5
